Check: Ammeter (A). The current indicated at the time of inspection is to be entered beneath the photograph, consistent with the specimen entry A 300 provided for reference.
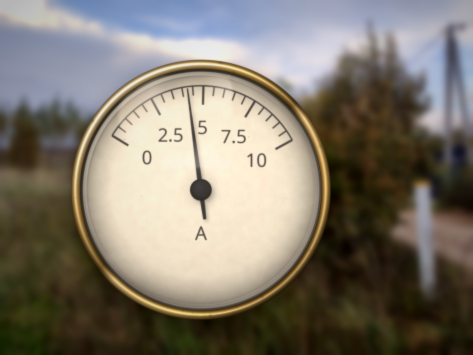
A 4.25
